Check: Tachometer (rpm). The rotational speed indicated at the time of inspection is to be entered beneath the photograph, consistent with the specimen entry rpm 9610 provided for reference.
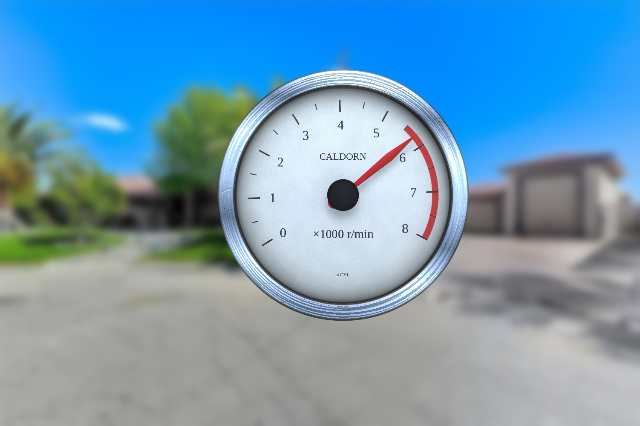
rpm 5750
